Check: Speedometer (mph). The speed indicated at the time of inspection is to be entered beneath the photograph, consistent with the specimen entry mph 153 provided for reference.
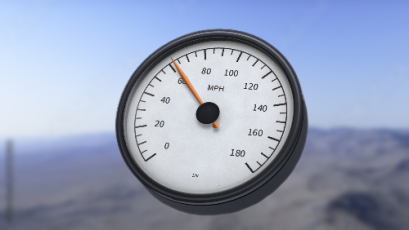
mph 62.5
